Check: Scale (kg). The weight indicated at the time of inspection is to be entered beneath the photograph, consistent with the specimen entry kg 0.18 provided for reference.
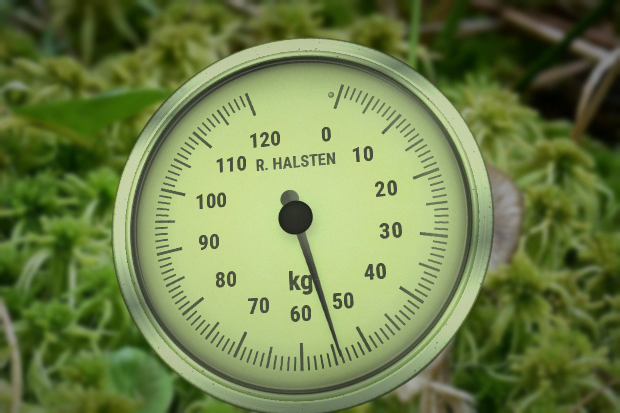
kg 54
